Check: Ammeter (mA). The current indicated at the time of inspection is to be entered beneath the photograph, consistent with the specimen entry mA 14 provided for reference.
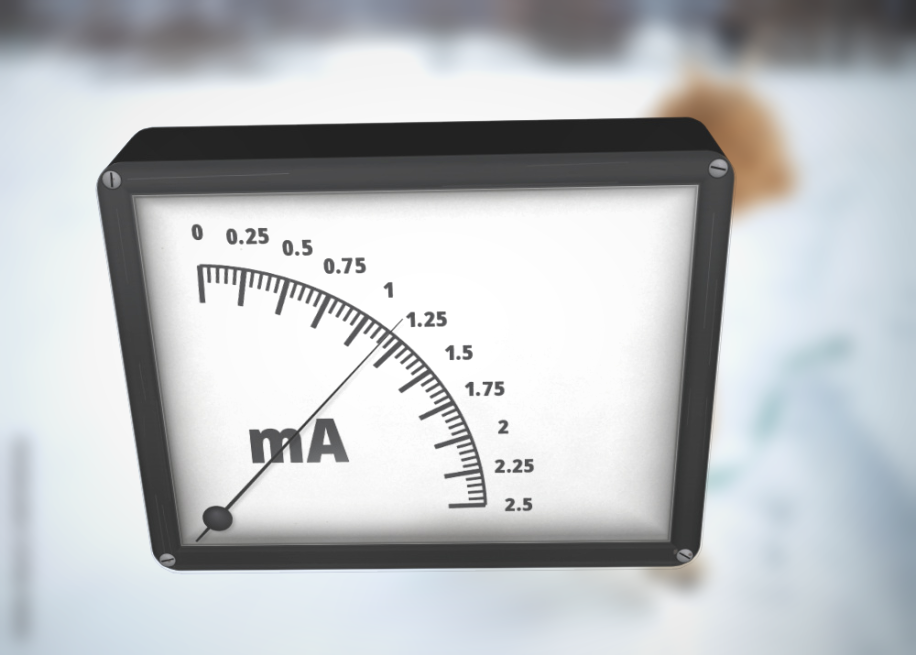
mA 1.15
